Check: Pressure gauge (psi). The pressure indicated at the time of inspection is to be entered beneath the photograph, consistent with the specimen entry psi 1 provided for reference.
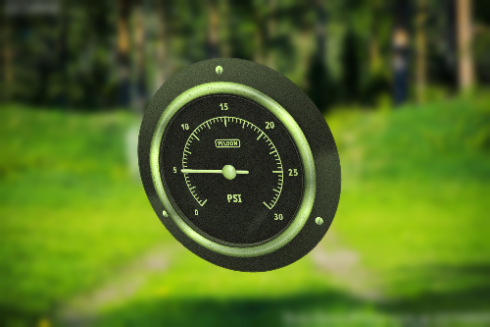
psi 5
